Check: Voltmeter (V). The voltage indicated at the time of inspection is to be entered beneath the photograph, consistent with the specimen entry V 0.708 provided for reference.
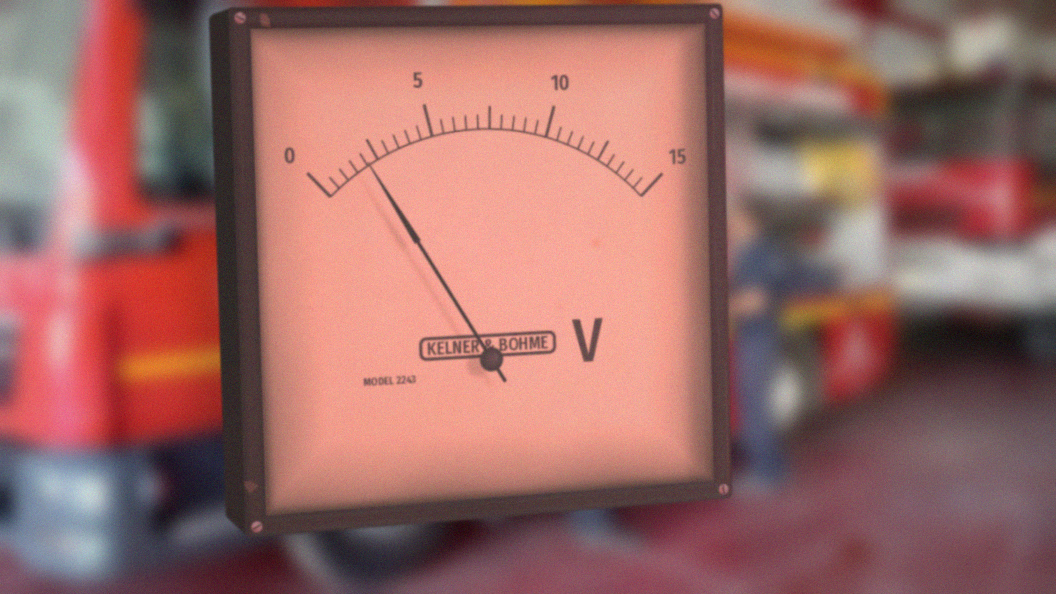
V 2
